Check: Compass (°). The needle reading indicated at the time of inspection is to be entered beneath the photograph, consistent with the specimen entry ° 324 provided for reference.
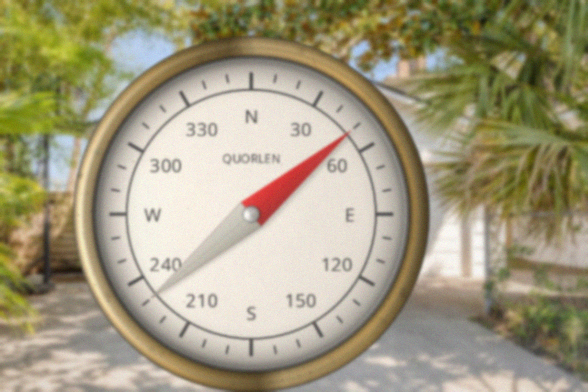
° 50
